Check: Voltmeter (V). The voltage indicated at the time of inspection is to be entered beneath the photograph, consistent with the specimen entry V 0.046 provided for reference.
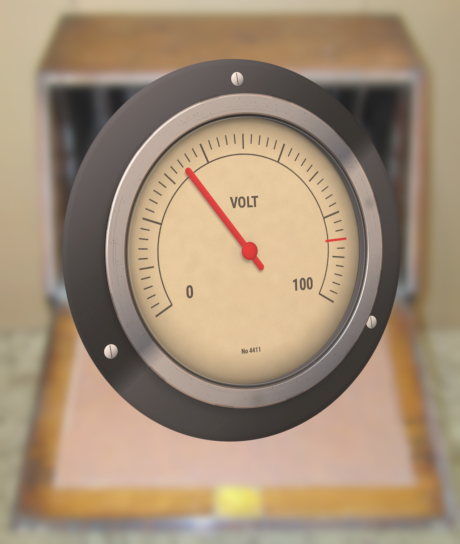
V 34
